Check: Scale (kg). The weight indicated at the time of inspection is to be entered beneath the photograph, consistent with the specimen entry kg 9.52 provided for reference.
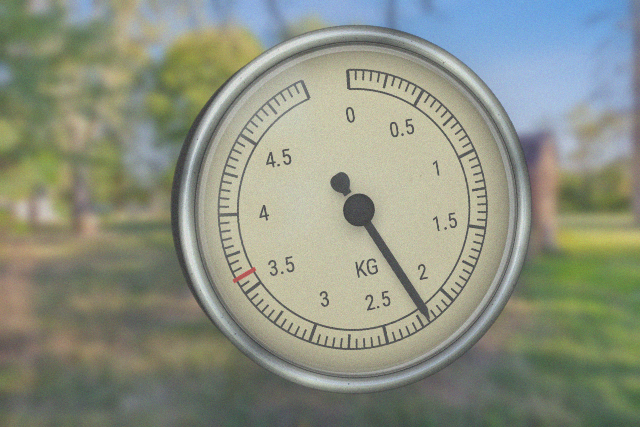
kg 2.2
